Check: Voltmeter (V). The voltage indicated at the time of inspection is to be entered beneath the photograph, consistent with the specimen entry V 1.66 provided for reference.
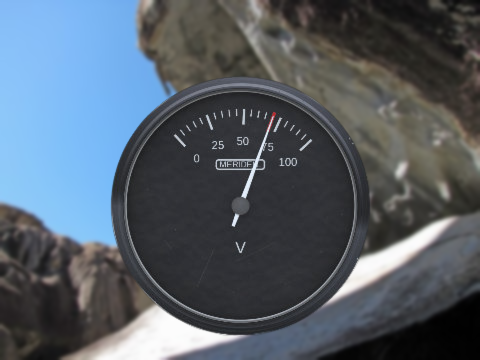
V 70
